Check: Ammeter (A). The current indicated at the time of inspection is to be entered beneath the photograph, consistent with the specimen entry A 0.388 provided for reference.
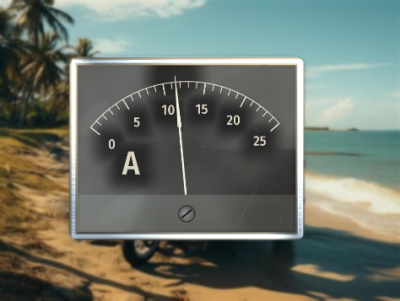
A 11.5
